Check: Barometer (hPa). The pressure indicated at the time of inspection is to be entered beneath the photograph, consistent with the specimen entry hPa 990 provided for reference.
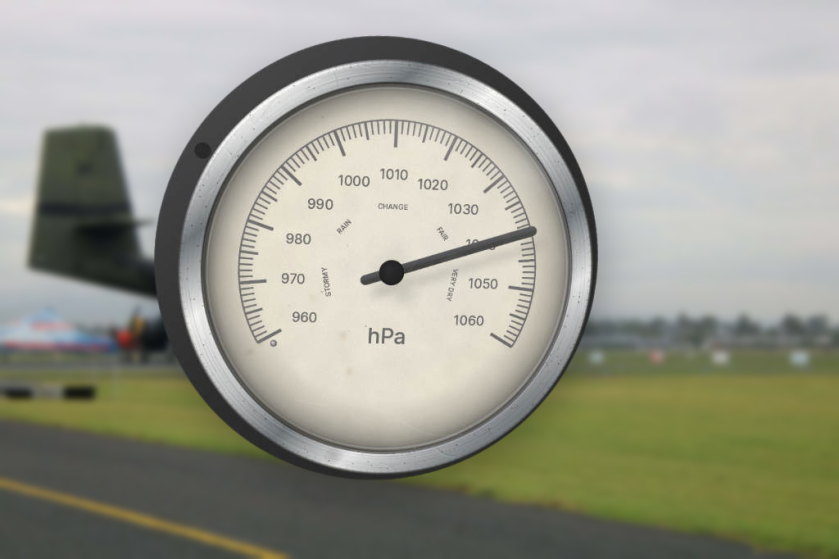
hPa 1040
